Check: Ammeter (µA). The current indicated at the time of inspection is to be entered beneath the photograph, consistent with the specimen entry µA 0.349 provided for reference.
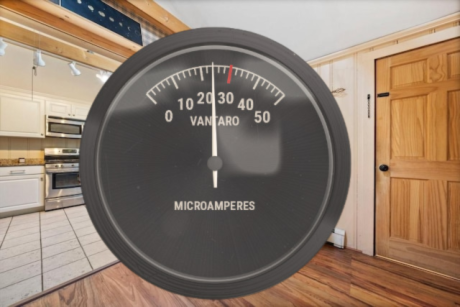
µA 24
